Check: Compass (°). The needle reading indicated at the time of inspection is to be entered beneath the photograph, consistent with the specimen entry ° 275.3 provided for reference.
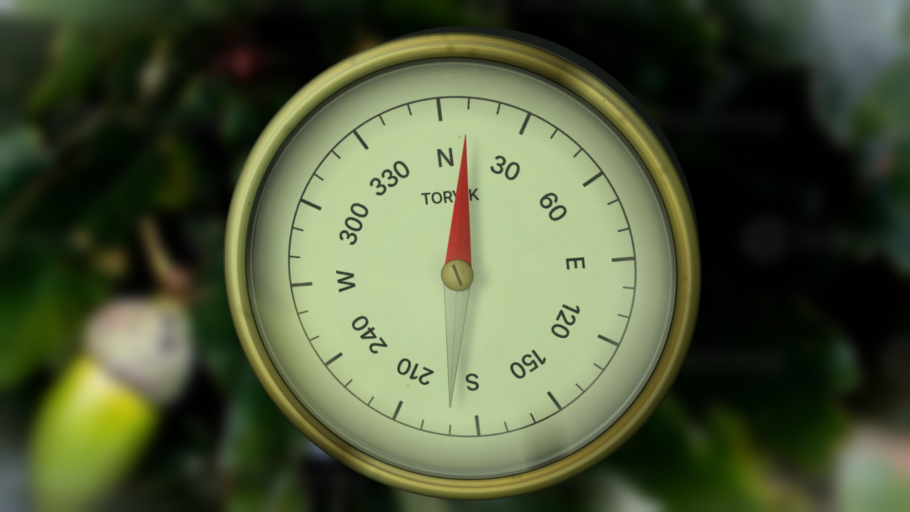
° 10
